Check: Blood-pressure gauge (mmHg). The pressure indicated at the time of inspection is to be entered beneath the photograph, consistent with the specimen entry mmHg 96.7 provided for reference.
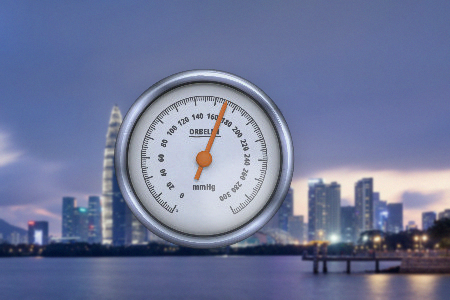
mmHg 170
